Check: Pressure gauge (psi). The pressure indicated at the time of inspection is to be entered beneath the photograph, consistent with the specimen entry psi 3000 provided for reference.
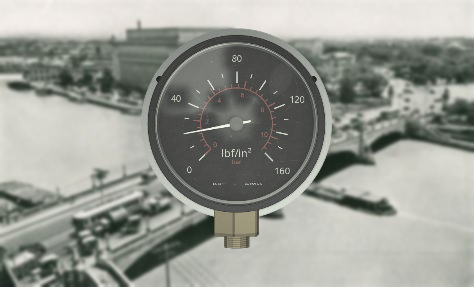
psi 20
